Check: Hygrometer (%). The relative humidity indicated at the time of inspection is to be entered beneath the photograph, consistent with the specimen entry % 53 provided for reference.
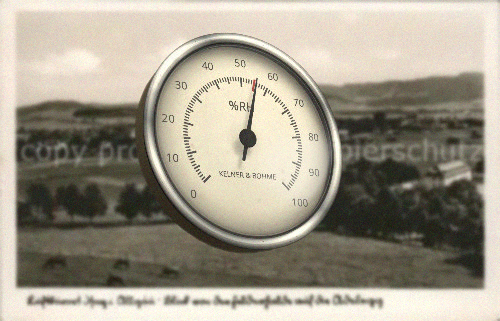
% 55
